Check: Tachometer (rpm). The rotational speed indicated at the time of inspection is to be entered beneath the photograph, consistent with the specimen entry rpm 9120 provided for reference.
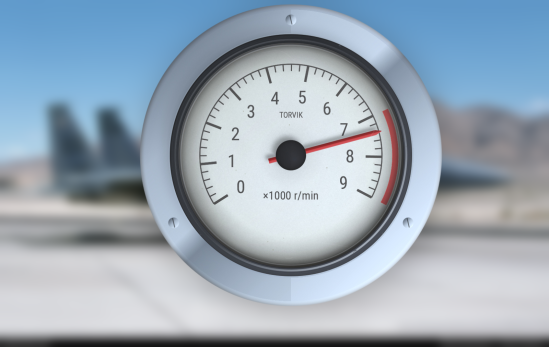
rpm 7400
